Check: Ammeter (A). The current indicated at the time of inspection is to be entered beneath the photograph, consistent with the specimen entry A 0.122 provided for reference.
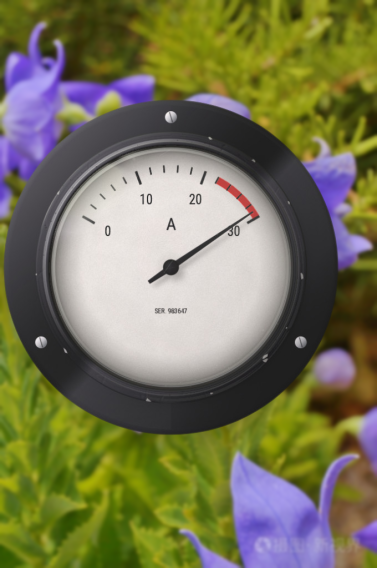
A 29
